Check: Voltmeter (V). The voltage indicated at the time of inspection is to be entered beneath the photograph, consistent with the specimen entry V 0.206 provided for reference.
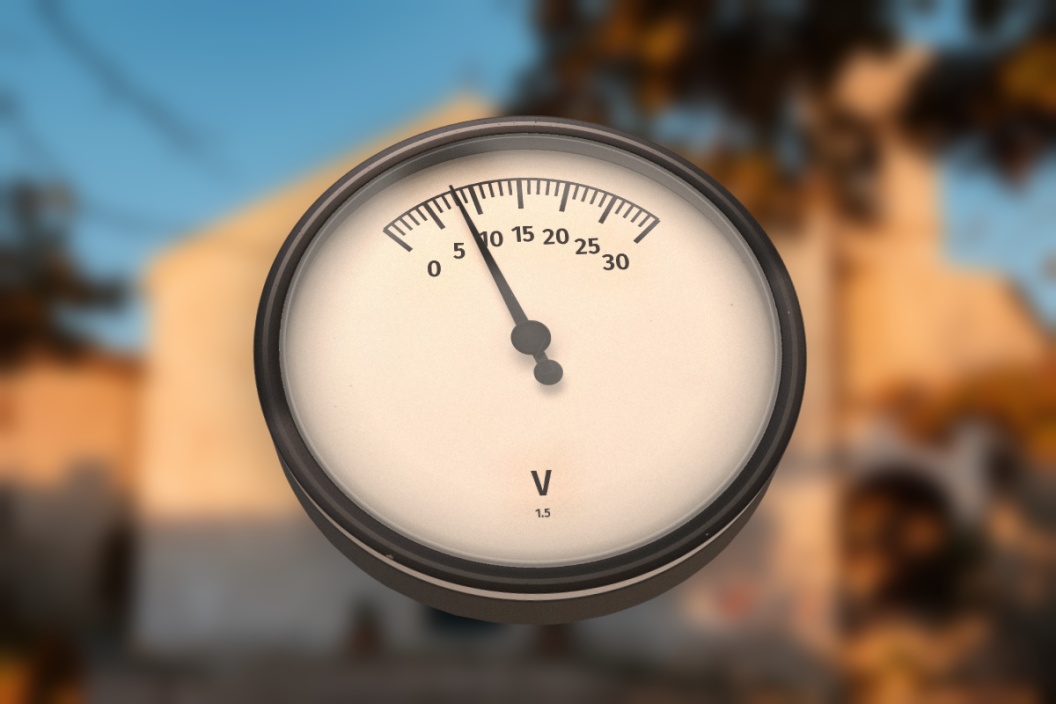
V 8
